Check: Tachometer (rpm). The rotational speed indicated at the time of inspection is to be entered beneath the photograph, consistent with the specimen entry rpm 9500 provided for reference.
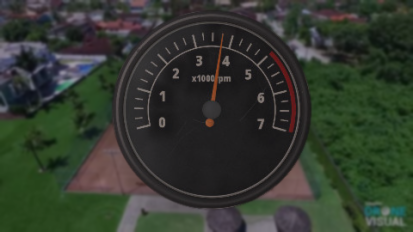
rpm 3750
